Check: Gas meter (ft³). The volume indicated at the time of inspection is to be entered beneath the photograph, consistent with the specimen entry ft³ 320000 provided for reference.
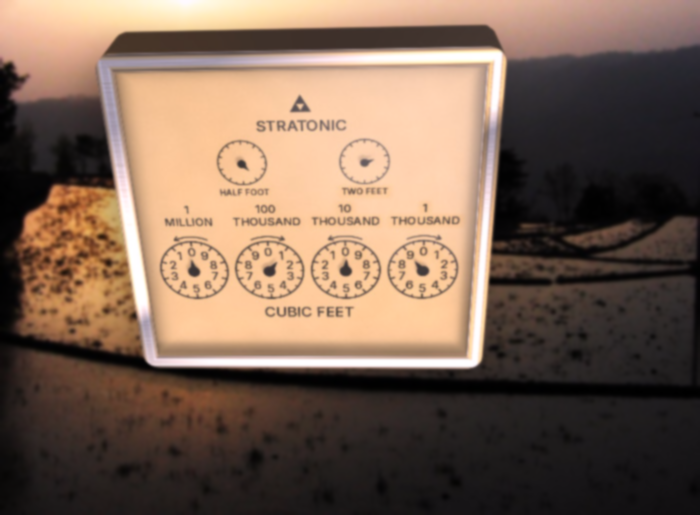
ft³ 9900
